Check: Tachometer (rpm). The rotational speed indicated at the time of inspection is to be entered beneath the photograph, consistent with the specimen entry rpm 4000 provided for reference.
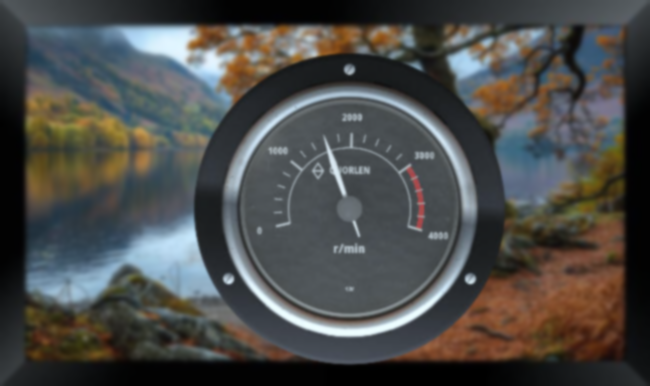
rpm 1600
